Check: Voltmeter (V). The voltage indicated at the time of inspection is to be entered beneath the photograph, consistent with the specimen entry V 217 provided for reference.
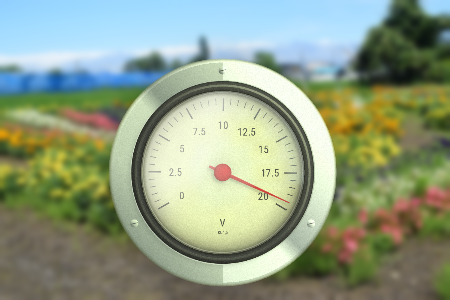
V 19.5
